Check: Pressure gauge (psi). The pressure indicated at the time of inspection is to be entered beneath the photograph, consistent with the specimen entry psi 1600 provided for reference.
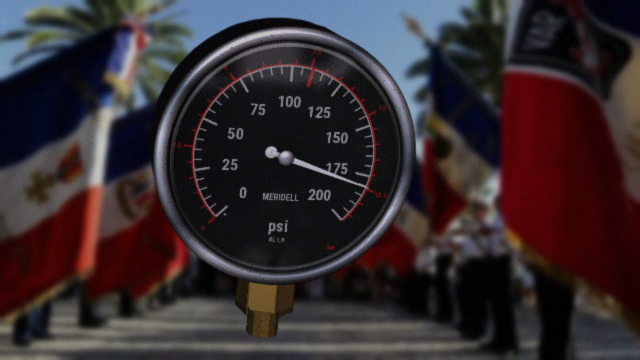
psi 180
